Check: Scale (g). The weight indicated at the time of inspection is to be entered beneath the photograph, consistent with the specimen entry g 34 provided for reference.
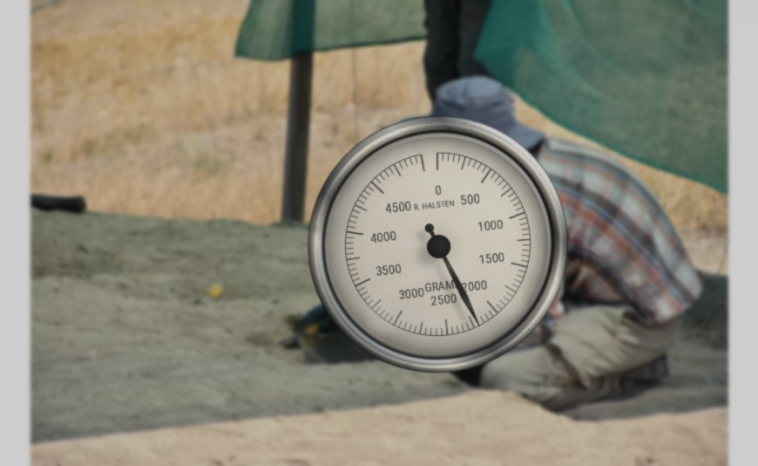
g 2200
